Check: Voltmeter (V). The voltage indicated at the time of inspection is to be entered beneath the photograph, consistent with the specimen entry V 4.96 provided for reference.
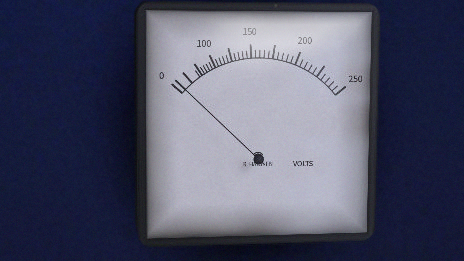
V 25
